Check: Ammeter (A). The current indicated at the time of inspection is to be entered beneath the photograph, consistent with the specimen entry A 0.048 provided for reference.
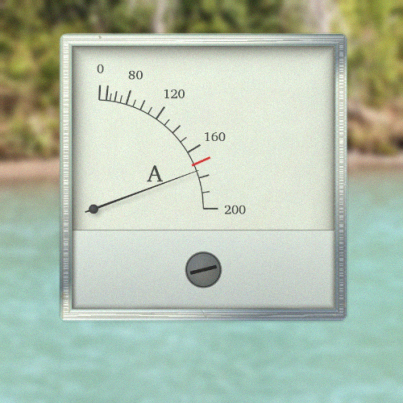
A 175
